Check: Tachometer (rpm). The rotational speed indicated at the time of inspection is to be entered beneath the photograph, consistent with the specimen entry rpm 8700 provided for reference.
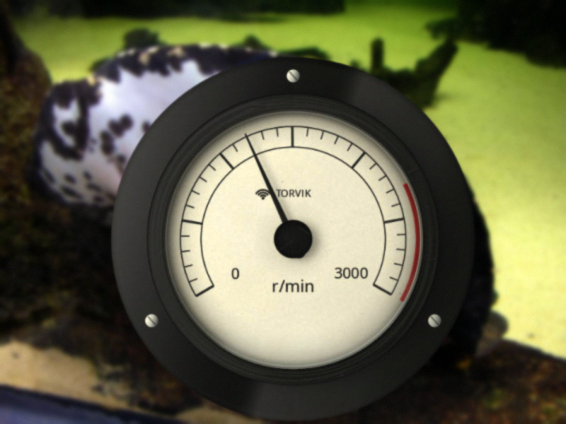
rpm 1200
